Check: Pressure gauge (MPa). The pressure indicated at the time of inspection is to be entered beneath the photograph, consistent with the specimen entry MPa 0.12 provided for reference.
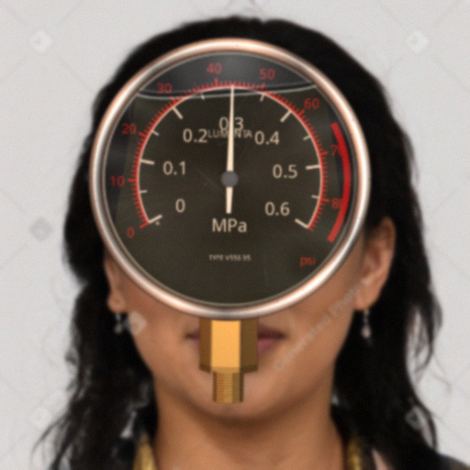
MPa 0.3
